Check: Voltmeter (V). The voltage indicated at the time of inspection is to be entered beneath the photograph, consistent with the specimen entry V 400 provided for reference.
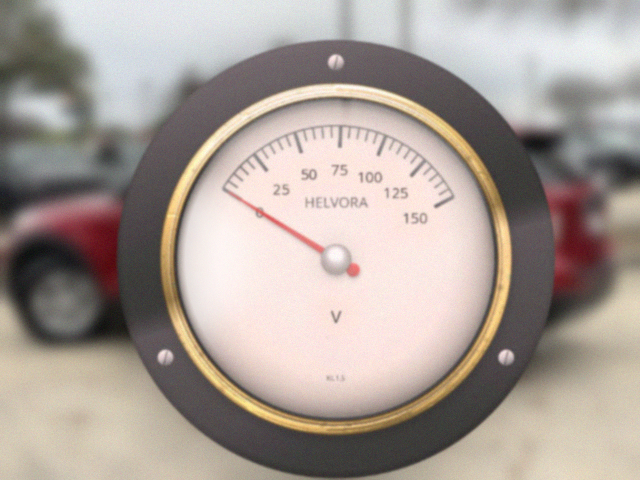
V 0
